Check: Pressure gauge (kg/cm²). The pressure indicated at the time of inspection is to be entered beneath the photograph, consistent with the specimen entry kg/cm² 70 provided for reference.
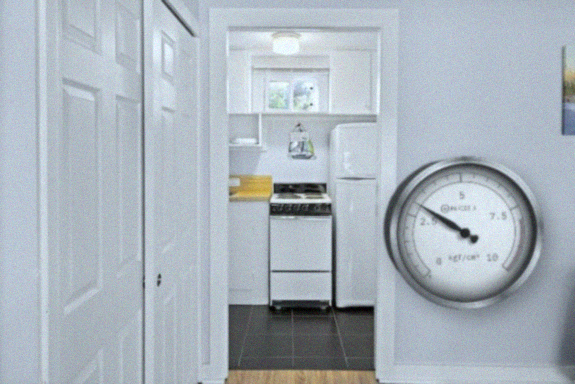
kg/cm² 3
